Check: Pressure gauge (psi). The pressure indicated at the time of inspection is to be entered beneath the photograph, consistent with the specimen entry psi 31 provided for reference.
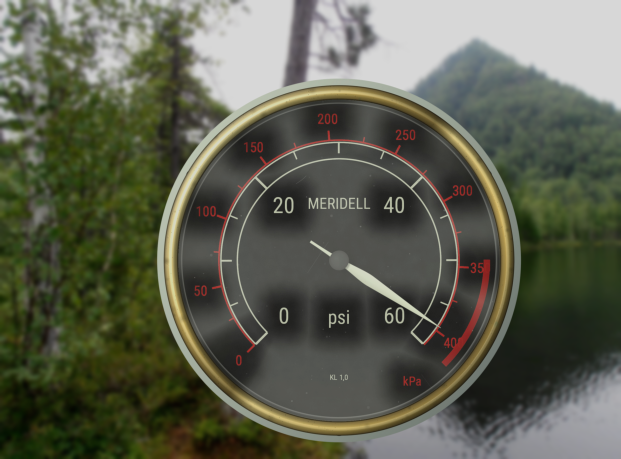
psi 57.5
